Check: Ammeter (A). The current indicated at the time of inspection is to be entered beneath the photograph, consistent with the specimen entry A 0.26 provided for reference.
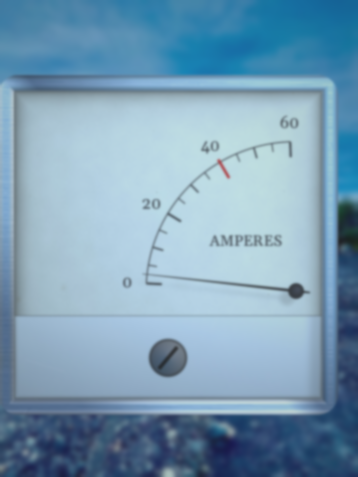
A 2.5
